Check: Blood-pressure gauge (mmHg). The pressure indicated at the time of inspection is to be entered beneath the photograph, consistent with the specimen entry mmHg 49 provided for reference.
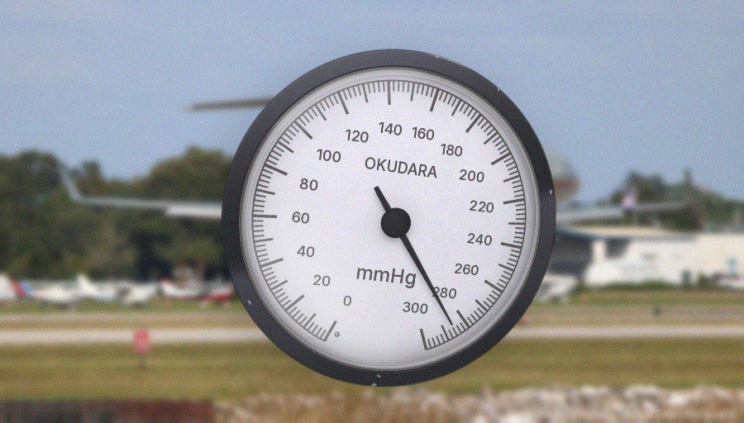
mmHg 286
